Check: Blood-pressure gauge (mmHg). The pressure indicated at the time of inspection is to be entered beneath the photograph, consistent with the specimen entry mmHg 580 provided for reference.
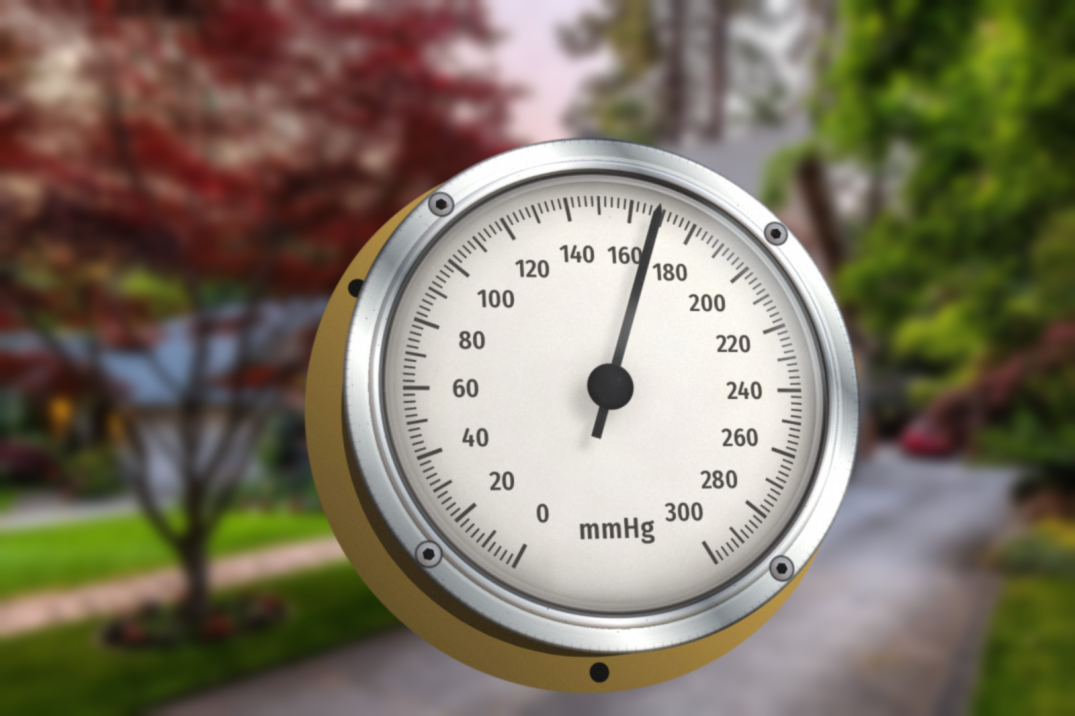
mmHg 168
